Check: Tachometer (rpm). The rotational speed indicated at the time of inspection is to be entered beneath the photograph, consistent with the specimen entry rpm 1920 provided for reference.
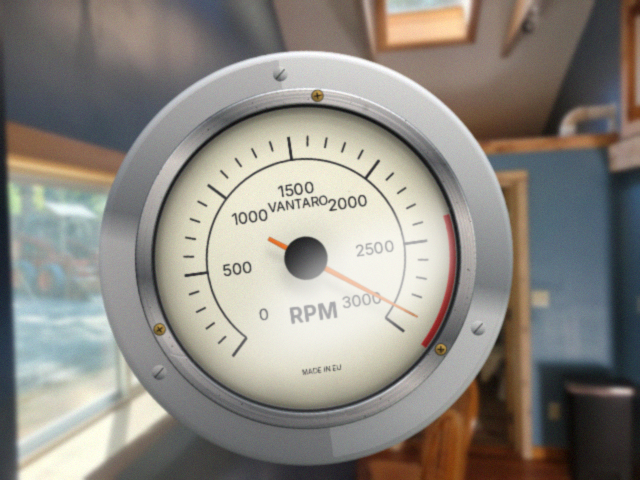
rpm 2900
